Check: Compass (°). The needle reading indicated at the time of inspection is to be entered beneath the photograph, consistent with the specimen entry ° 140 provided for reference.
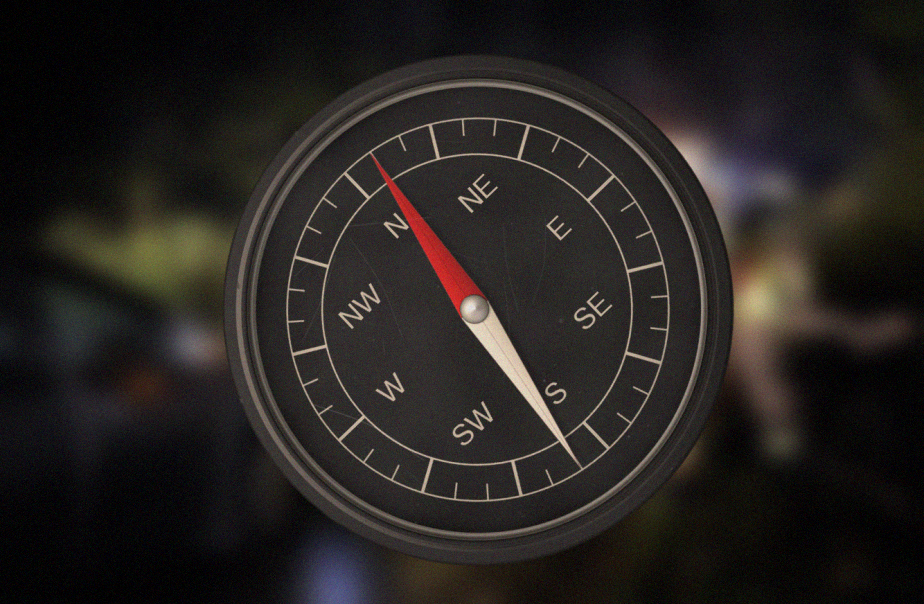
° 10
